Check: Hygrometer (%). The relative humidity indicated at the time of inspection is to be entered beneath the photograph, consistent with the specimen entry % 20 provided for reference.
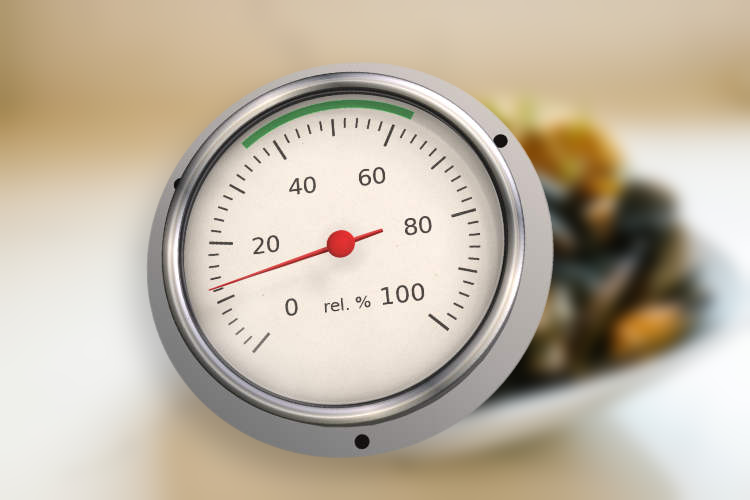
% 12
